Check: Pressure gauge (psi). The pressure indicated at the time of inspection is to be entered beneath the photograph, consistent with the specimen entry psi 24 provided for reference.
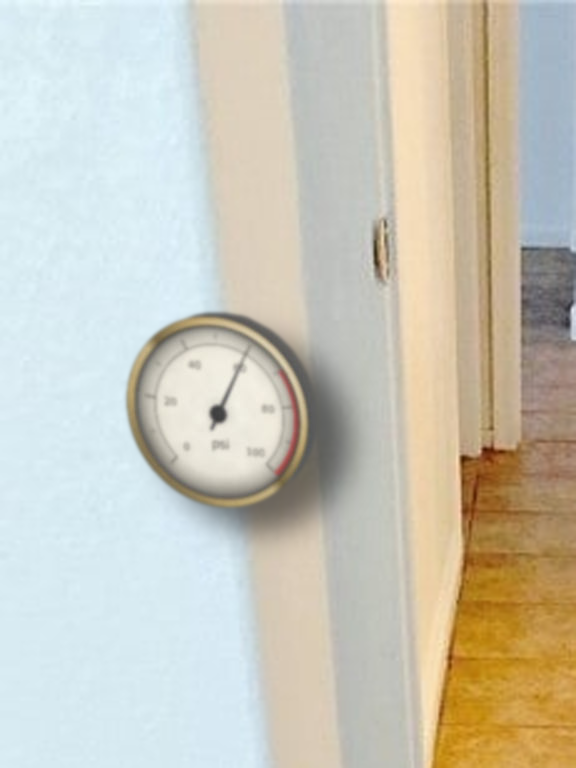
psi 60
